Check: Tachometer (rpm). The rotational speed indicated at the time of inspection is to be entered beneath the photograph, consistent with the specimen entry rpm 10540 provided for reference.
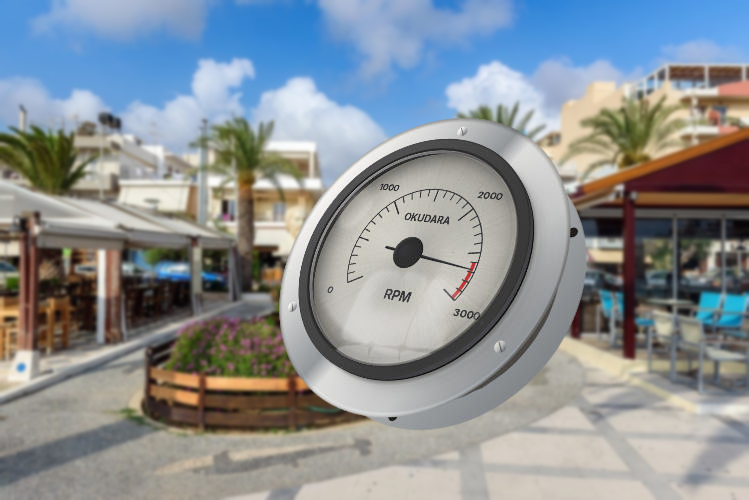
rpm 2700
